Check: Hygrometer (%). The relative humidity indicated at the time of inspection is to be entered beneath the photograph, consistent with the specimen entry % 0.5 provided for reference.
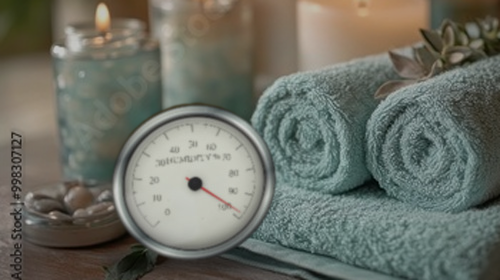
% 97.5
